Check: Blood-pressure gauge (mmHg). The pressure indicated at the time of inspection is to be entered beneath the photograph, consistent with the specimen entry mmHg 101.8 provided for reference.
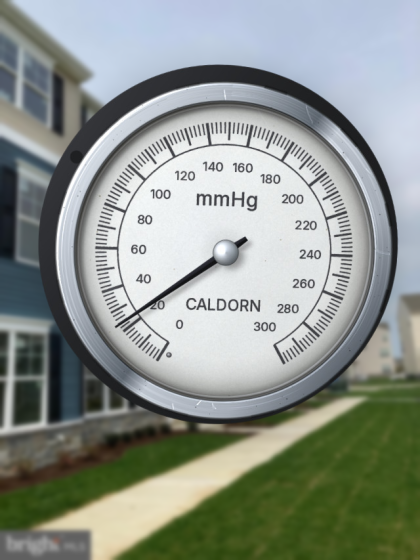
mmHg 24
